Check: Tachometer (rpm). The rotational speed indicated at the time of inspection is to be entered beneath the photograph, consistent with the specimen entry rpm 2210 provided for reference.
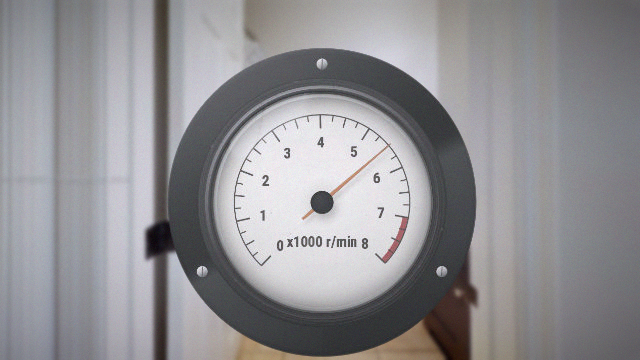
rpm 5500
